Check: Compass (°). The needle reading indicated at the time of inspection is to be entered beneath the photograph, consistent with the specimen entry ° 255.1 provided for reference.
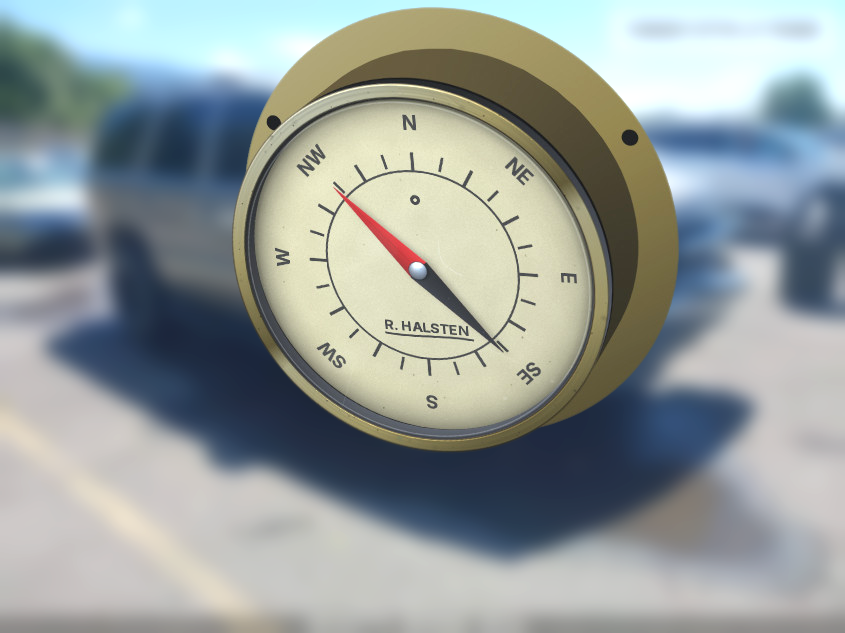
° 315
